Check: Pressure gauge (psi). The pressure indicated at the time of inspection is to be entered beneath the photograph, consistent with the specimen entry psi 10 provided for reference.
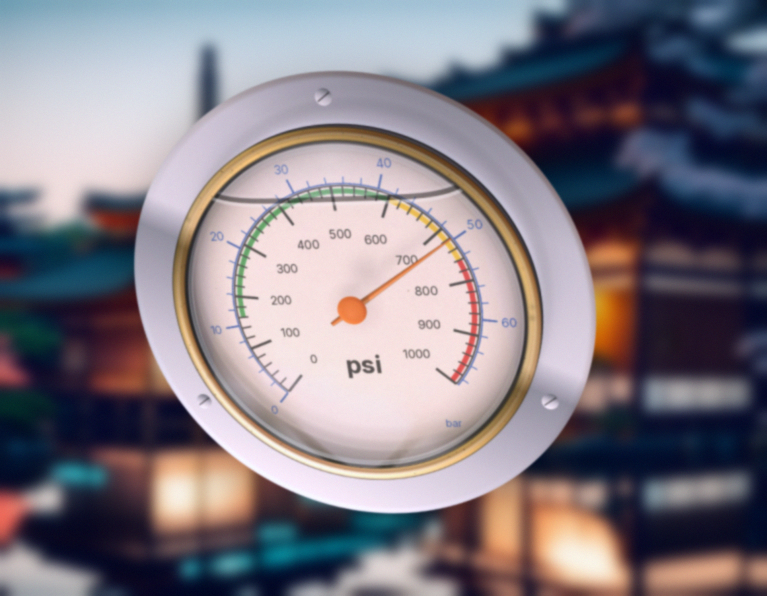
psi 720
